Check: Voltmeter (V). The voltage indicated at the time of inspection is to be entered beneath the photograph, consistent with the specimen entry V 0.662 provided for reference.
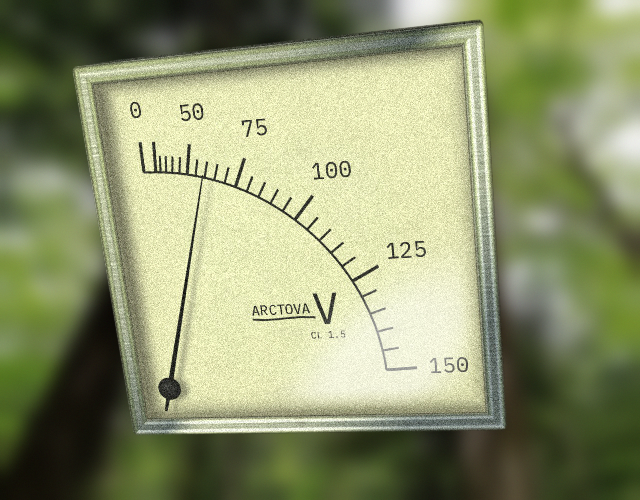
V 60
